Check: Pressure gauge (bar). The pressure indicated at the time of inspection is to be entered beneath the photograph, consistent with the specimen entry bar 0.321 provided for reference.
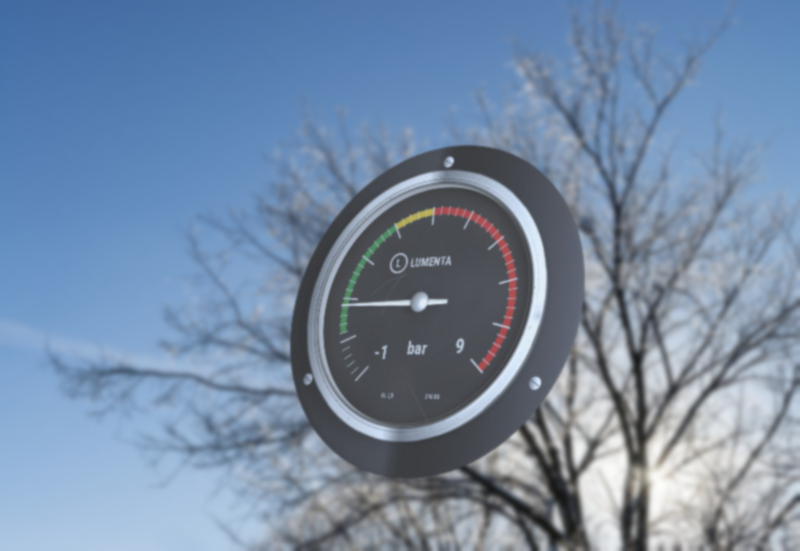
bar 0.8
